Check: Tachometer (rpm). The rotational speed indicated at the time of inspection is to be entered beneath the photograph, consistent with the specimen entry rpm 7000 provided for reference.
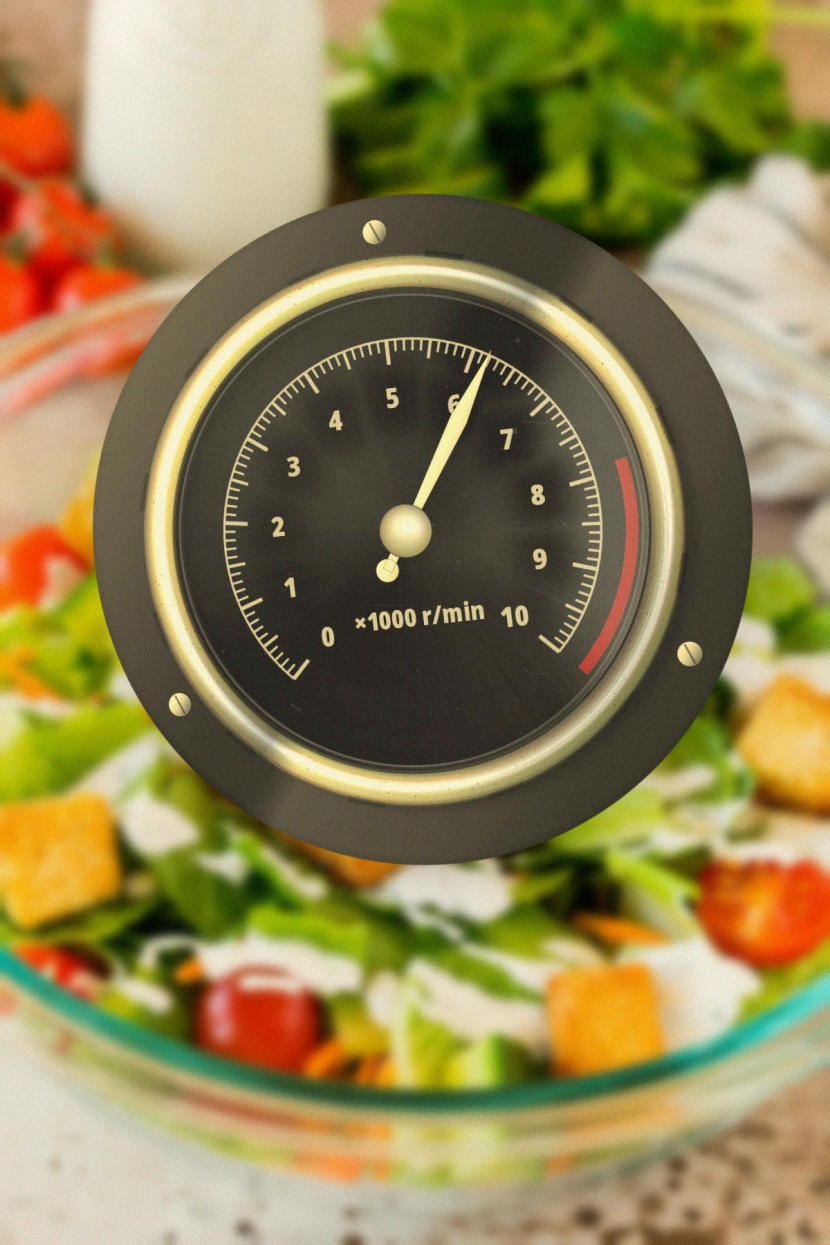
rpm 6200
